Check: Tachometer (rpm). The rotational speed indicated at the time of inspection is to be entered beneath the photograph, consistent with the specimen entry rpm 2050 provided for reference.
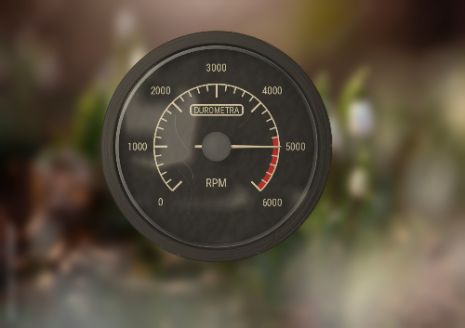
rpm 5000
